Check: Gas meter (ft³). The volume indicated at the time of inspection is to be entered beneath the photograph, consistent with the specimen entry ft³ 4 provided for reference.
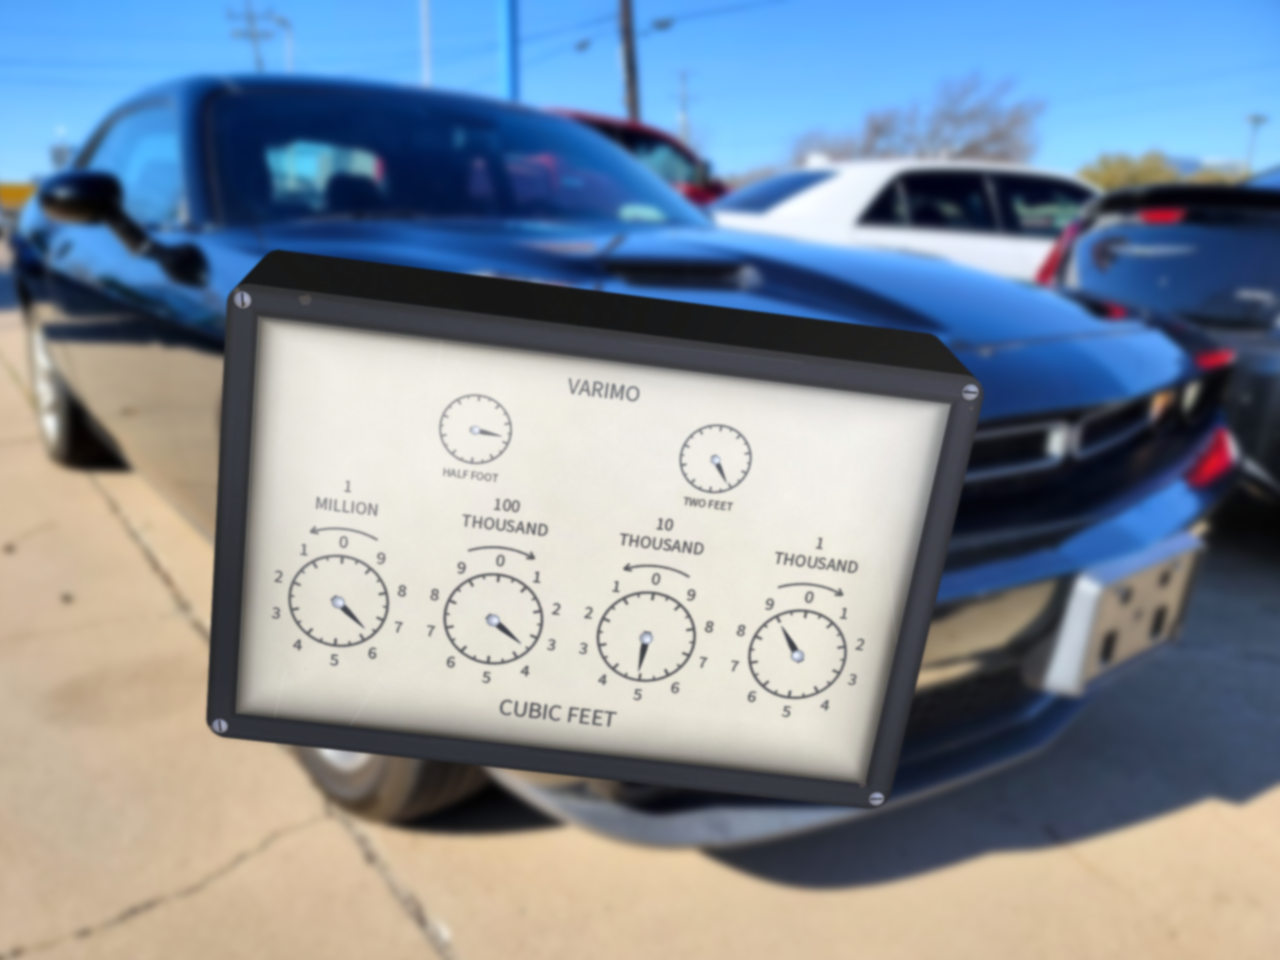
ft³ 634900
